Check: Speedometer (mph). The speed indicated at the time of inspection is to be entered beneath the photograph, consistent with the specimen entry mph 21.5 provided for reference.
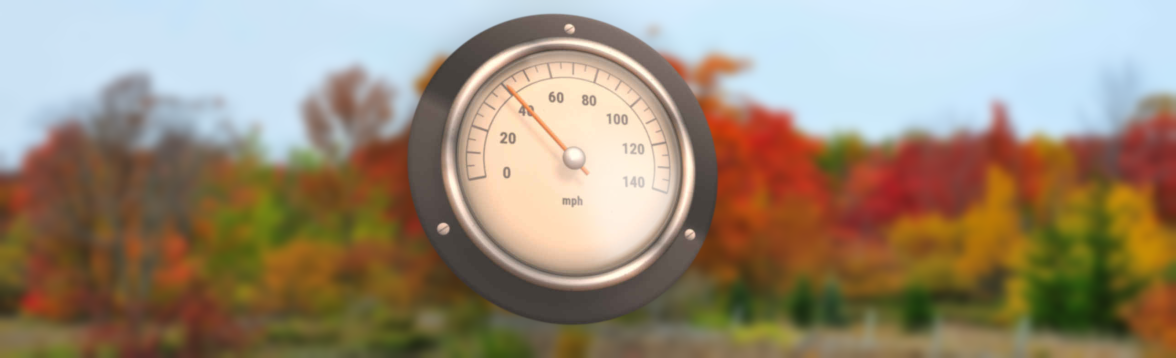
mph 40
